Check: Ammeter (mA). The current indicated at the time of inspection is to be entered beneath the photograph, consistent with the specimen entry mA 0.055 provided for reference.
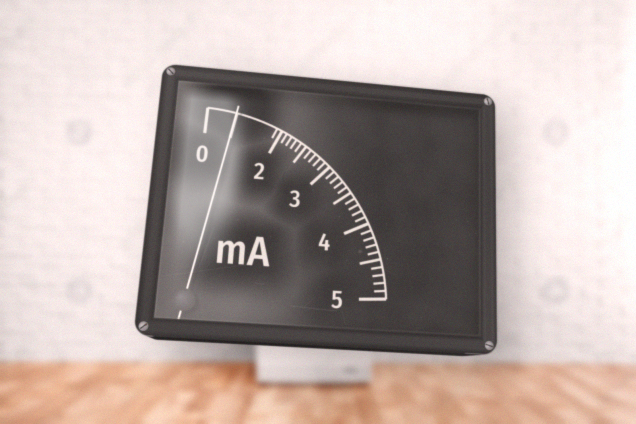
mA 1
